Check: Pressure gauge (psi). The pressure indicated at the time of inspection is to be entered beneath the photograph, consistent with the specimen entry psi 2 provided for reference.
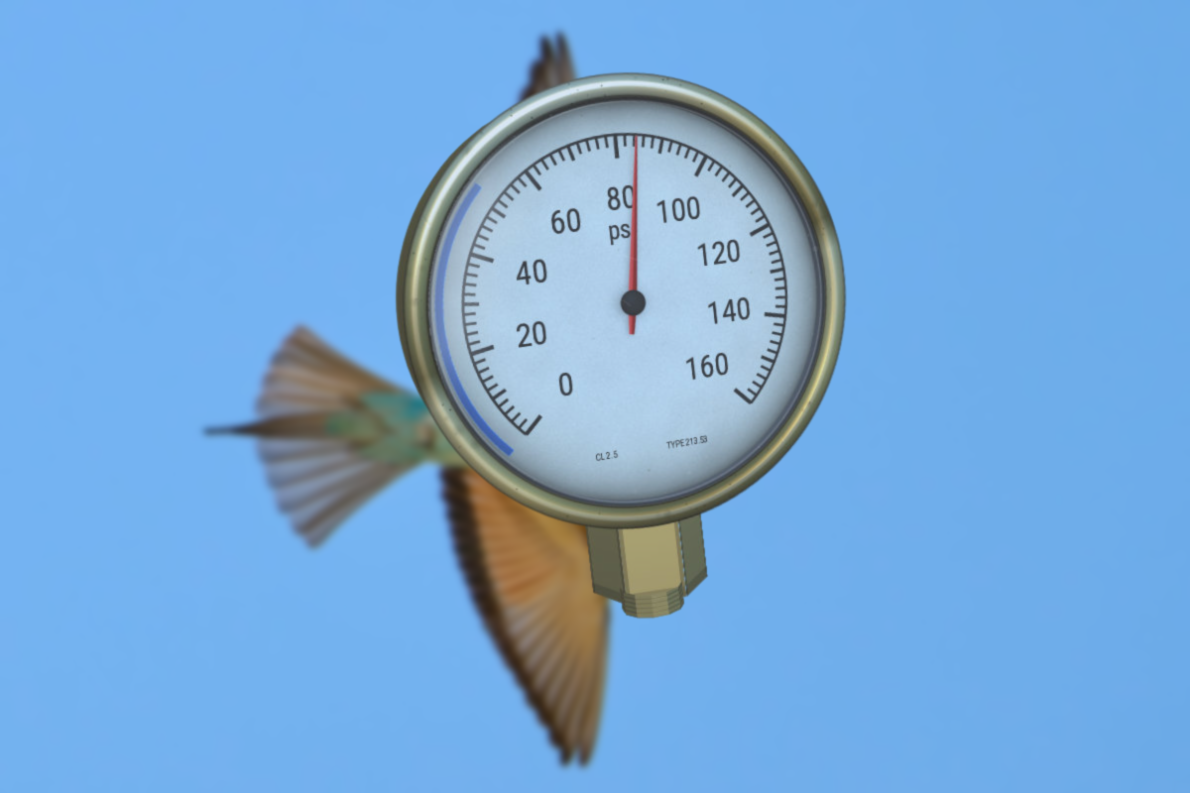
psi 84
